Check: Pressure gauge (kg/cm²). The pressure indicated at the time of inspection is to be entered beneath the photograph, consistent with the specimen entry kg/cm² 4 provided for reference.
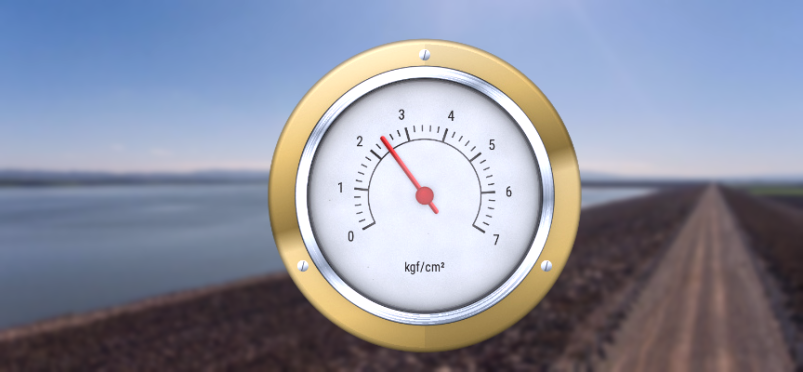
kg/cm² 2.4
